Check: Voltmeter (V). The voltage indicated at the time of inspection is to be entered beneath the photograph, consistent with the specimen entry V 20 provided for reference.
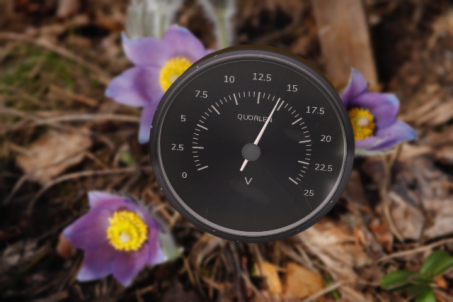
V 14.5
